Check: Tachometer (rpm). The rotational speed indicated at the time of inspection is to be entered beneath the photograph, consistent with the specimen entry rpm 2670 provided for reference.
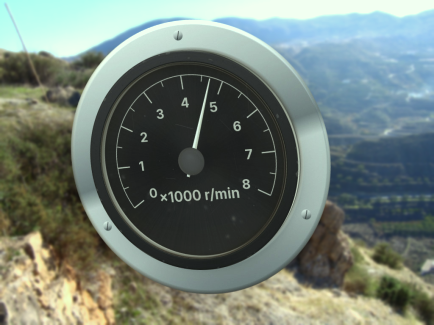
rpm 4750
